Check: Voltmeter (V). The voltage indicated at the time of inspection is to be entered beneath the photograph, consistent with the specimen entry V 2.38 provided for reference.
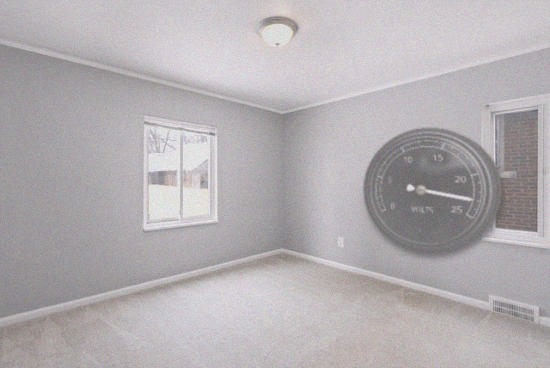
V 23
